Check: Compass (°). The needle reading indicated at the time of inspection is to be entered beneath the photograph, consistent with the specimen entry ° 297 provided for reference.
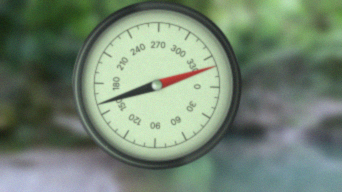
° 340
